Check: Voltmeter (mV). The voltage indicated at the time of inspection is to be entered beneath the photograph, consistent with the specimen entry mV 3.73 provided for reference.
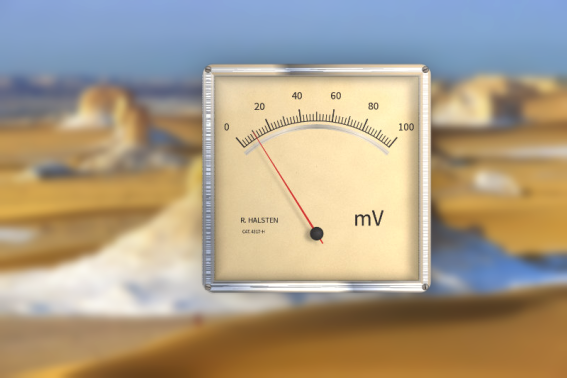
mV 10
